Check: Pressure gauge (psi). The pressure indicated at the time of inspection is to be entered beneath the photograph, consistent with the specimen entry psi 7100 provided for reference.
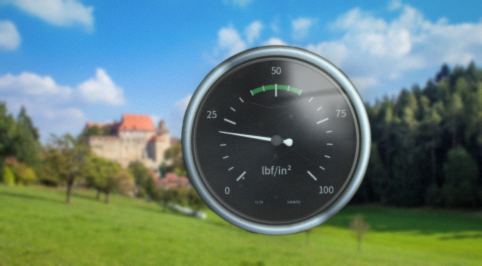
psi 20
